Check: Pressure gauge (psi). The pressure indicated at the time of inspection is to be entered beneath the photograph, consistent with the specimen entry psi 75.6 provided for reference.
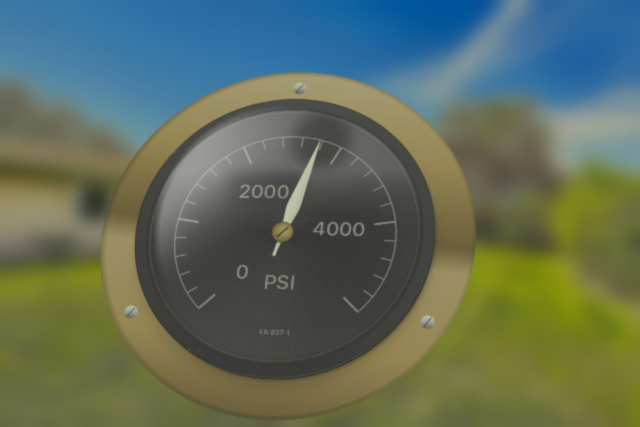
psi 2800
